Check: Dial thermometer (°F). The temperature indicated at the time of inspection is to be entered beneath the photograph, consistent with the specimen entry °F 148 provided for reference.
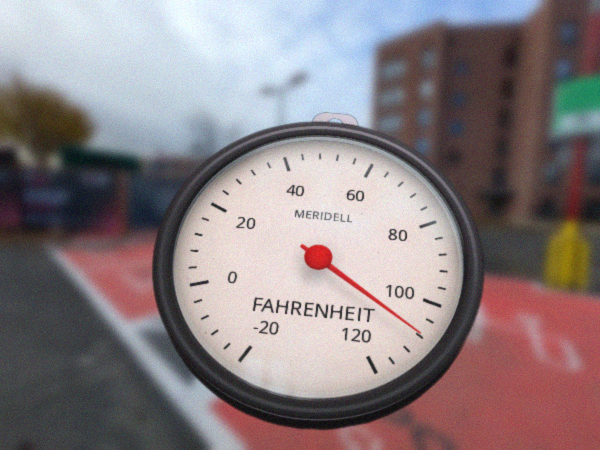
°F 108
